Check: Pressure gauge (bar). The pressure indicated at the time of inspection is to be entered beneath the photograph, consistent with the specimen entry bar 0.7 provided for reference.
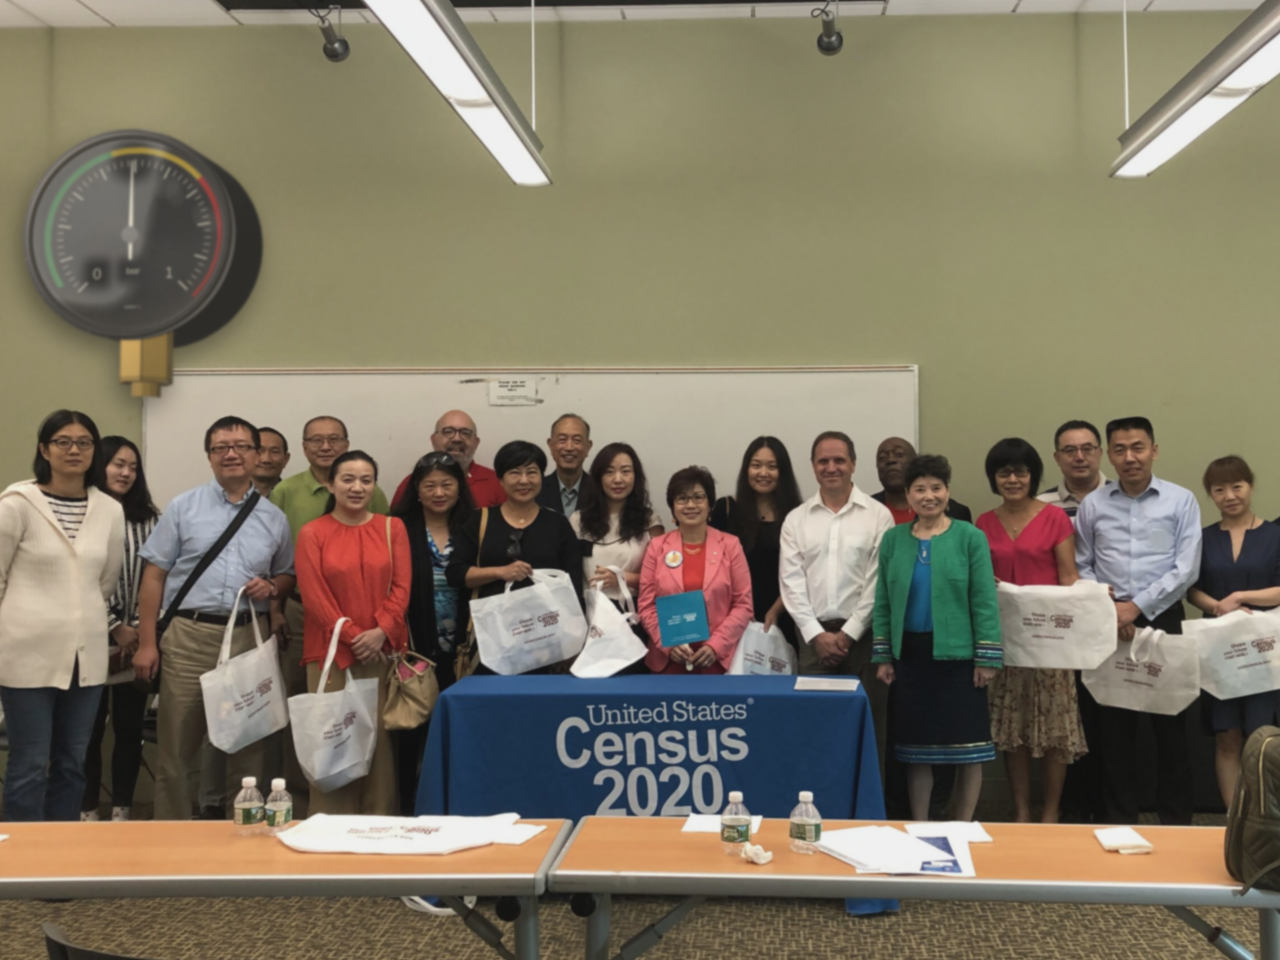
bar 0.5
